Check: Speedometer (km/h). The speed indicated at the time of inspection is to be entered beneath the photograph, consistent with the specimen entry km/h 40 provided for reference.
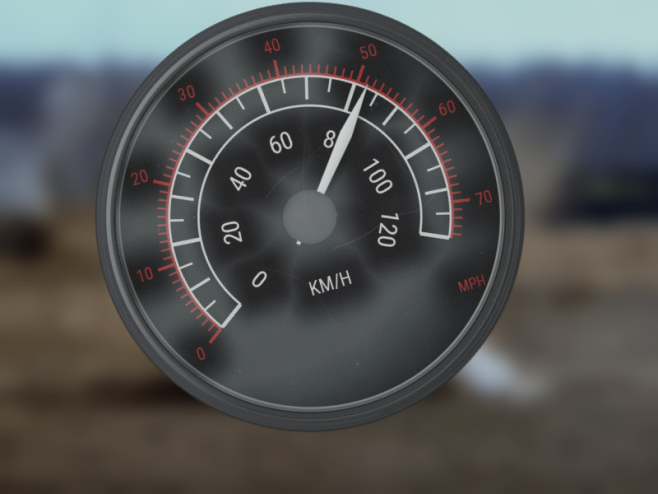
km/h 82.5
